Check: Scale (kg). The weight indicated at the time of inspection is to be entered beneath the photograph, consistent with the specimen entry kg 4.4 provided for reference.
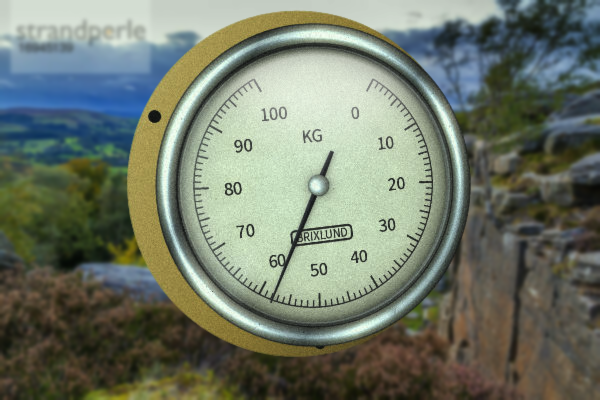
kg 58
